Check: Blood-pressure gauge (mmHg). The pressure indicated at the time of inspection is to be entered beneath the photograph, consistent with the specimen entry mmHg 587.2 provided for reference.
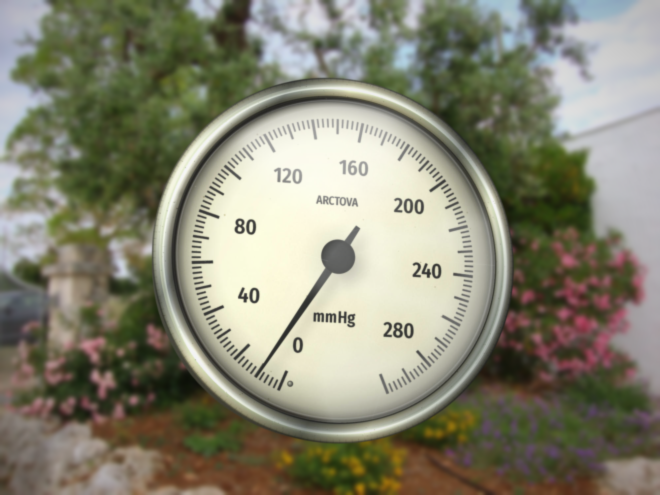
mmHg 10
